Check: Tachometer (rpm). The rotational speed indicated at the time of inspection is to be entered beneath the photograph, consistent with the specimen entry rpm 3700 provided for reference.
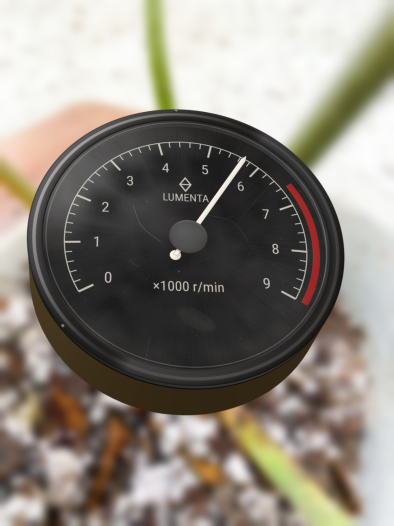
rpm 5700
